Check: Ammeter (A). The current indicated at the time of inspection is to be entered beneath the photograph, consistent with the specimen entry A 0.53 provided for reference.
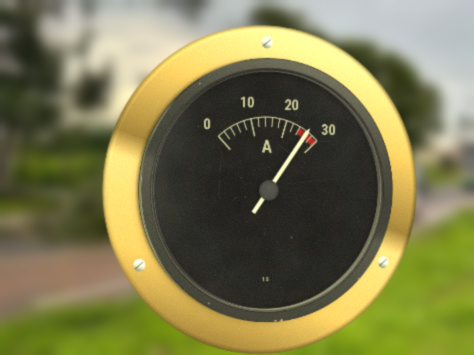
A 26
